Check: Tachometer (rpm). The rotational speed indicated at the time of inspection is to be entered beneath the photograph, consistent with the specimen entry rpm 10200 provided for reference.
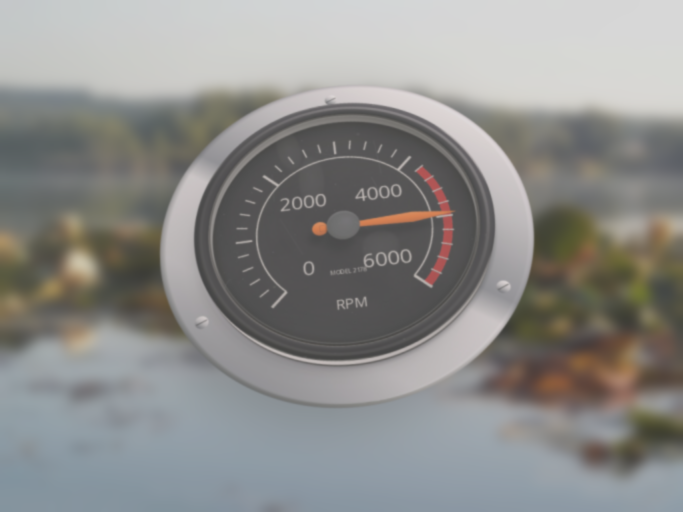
rpm 5000
